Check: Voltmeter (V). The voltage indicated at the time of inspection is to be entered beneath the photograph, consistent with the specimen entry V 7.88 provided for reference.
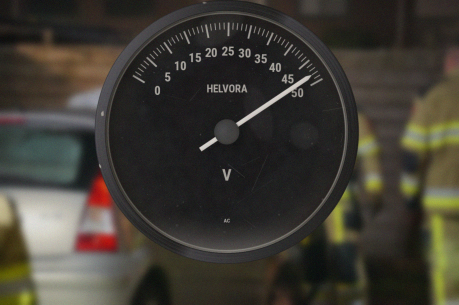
V 48
